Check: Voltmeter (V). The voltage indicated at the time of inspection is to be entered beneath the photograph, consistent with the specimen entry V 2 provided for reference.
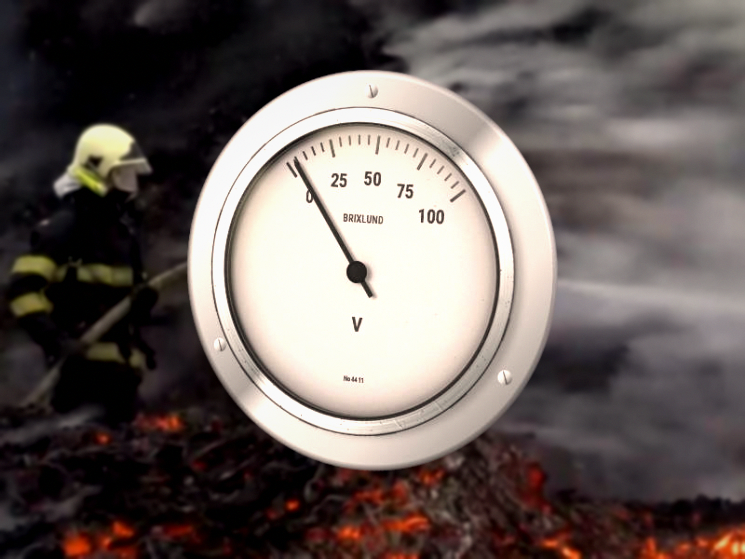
V 5
